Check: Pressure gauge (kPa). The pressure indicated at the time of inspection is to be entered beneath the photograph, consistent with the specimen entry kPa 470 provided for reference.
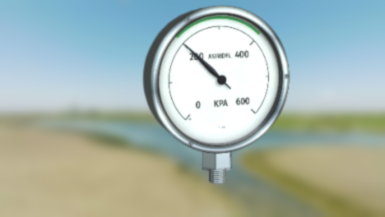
kPa 200
